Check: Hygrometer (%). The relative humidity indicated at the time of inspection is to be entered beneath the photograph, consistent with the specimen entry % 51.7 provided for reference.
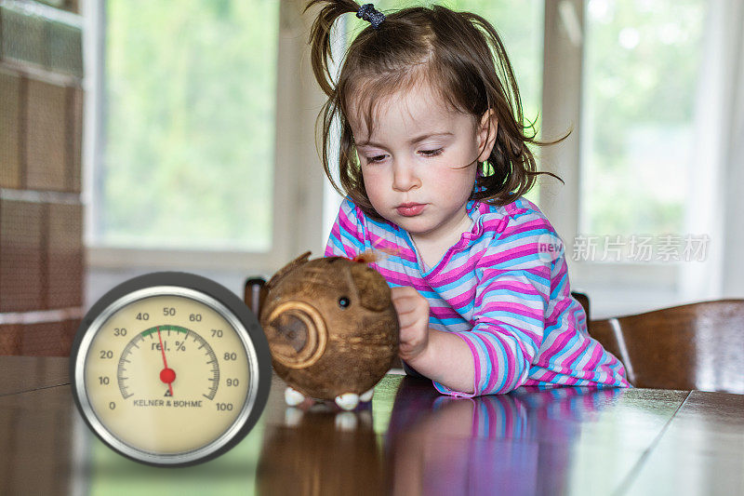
% 45
